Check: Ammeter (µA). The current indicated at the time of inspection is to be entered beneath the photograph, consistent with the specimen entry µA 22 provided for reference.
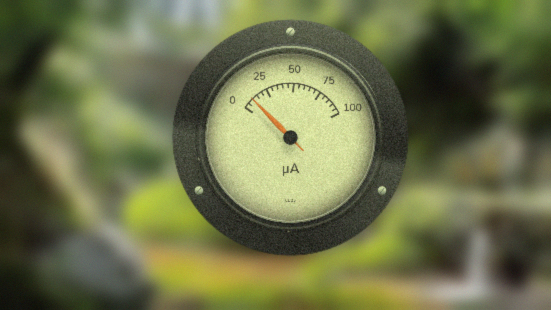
µA 10
